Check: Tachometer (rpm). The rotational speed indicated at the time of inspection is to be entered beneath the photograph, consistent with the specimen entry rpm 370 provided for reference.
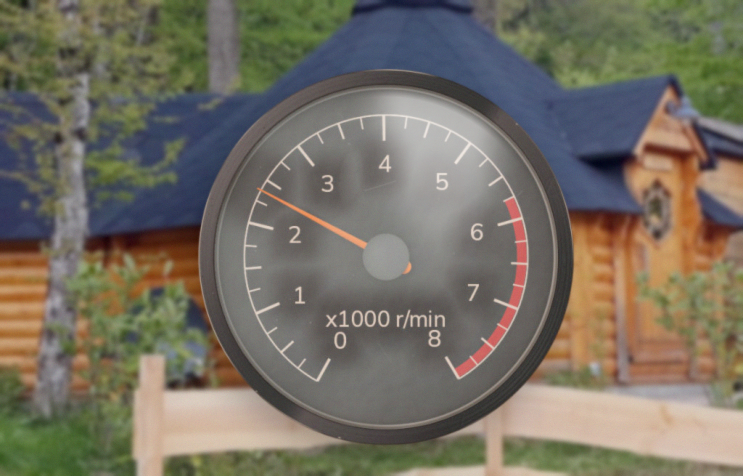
rpm 2375
